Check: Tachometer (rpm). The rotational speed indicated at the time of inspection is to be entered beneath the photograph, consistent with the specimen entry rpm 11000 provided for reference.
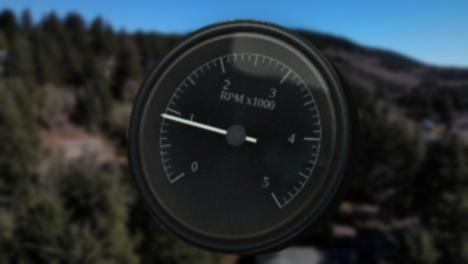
rpm 900
